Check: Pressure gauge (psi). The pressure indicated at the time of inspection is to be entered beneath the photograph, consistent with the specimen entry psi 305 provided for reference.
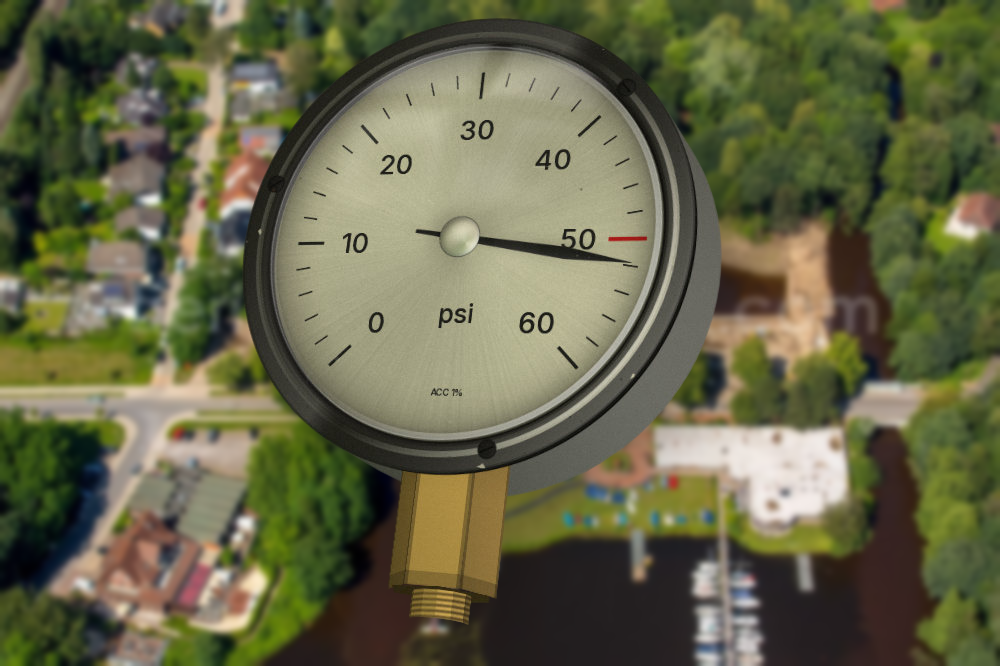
psi 52
